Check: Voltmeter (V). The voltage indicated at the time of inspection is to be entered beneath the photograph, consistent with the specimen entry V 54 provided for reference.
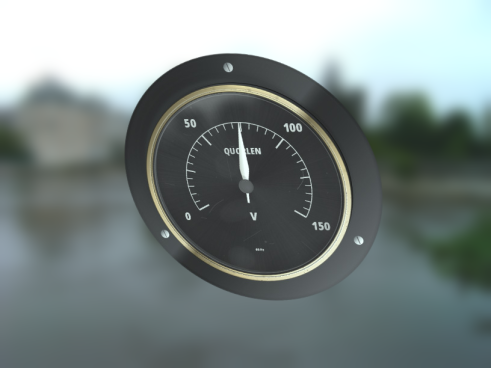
V 75
